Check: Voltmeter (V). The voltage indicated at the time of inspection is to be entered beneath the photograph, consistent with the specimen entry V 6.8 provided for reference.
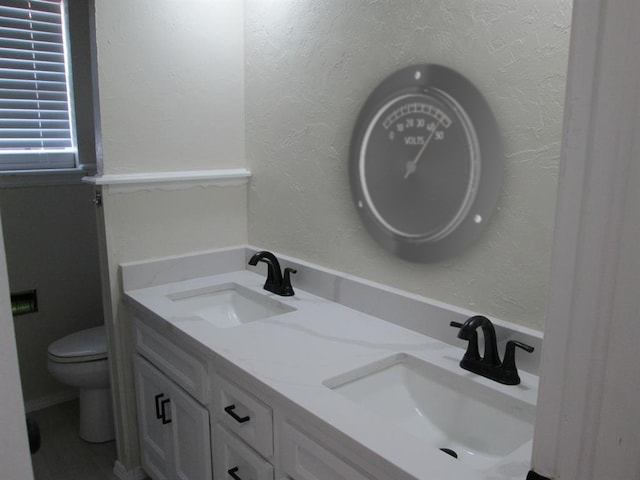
V 45
